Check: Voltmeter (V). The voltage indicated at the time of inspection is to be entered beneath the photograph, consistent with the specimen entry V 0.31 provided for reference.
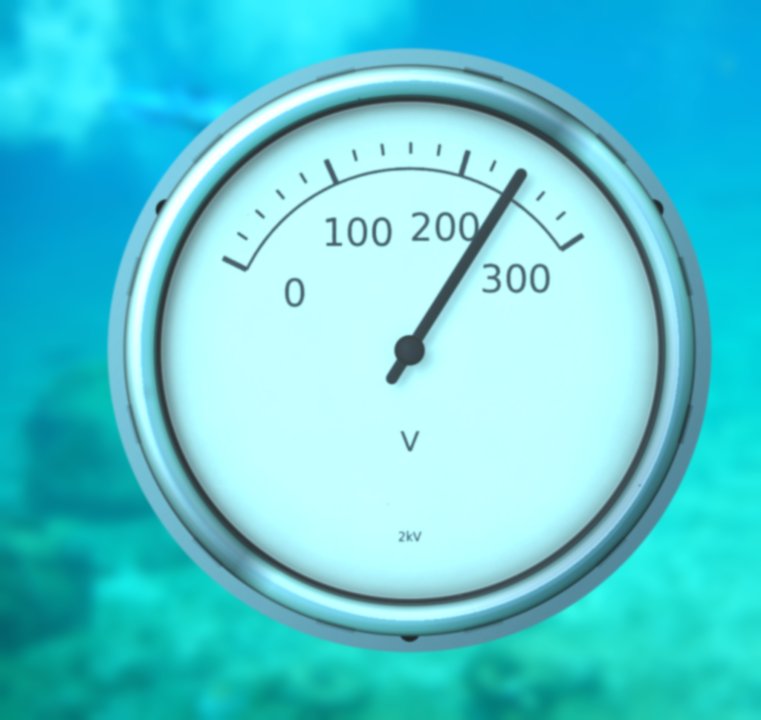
V 240
